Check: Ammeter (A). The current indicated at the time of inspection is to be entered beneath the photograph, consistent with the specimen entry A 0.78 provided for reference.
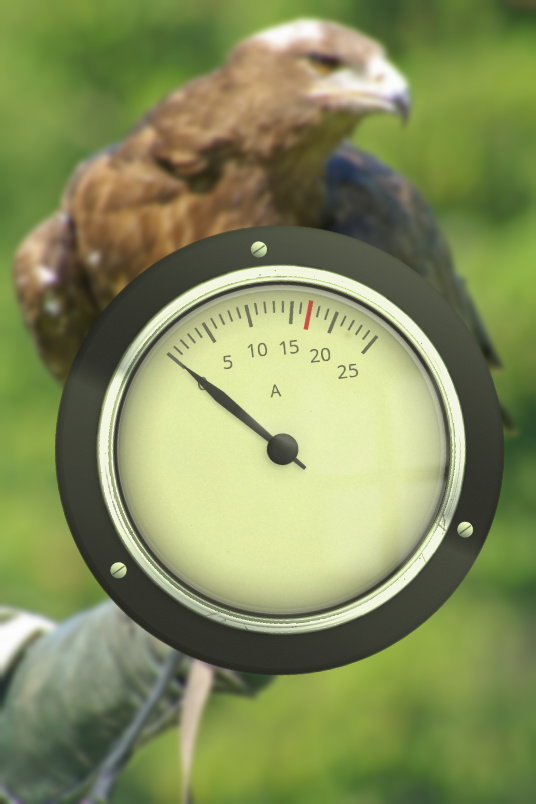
A 0
